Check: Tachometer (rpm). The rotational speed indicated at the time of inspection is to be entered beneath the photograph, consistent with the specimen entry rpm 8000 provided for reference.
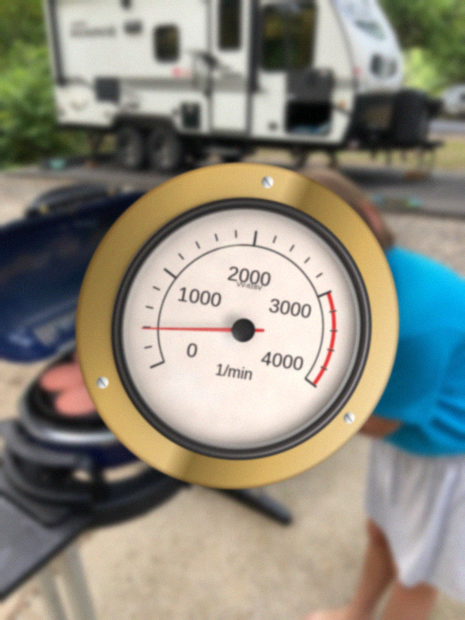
rpm 400
